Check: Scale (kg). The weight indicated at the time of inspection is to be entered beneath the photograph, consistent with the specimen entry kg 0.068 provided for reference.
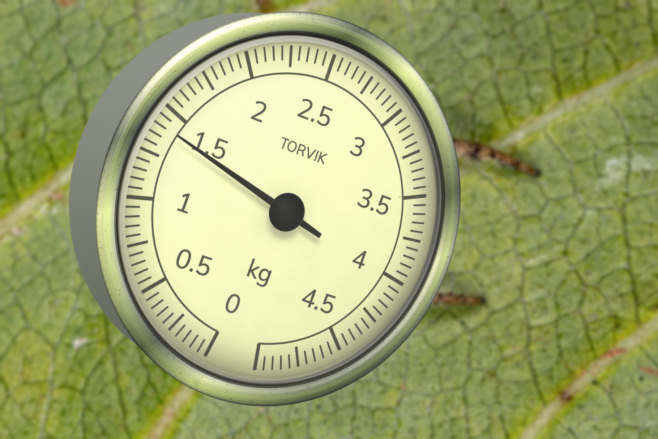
kg 1.4
